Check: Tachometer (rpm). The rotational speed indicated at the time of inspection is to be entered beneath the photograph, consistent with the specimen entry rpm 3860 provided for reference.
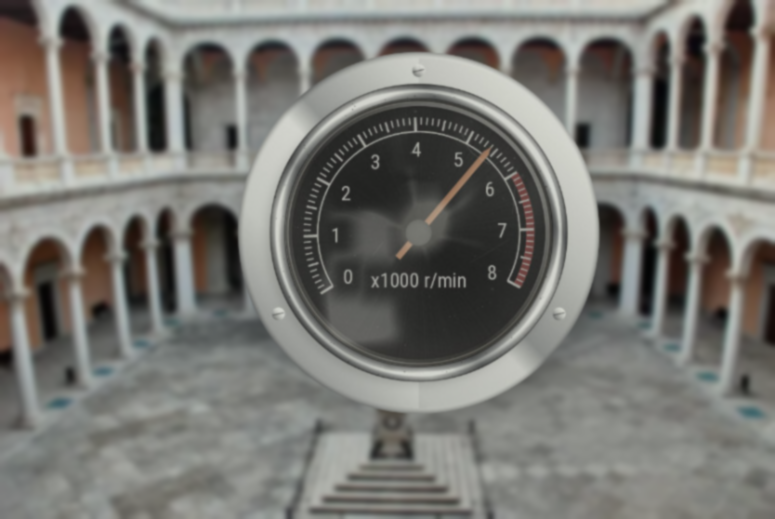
rpm 5400
